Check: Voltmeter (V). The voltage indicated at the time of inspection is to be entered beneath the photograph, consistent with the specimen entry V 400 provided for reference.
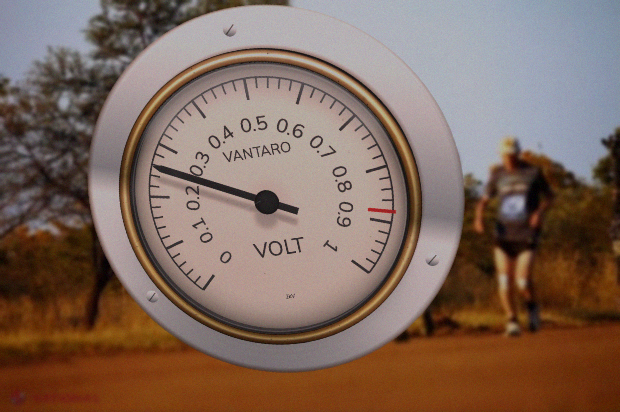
V 0.26
